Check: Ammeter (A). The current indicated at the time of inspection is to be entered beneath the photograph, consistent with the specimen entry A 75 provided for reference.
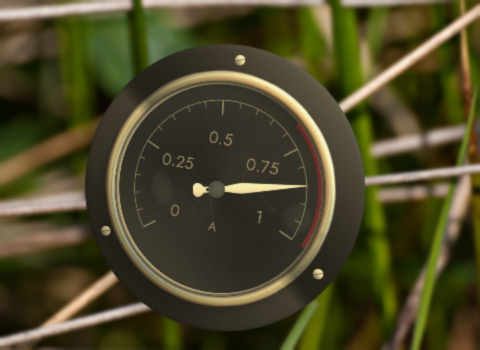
A 0.85
